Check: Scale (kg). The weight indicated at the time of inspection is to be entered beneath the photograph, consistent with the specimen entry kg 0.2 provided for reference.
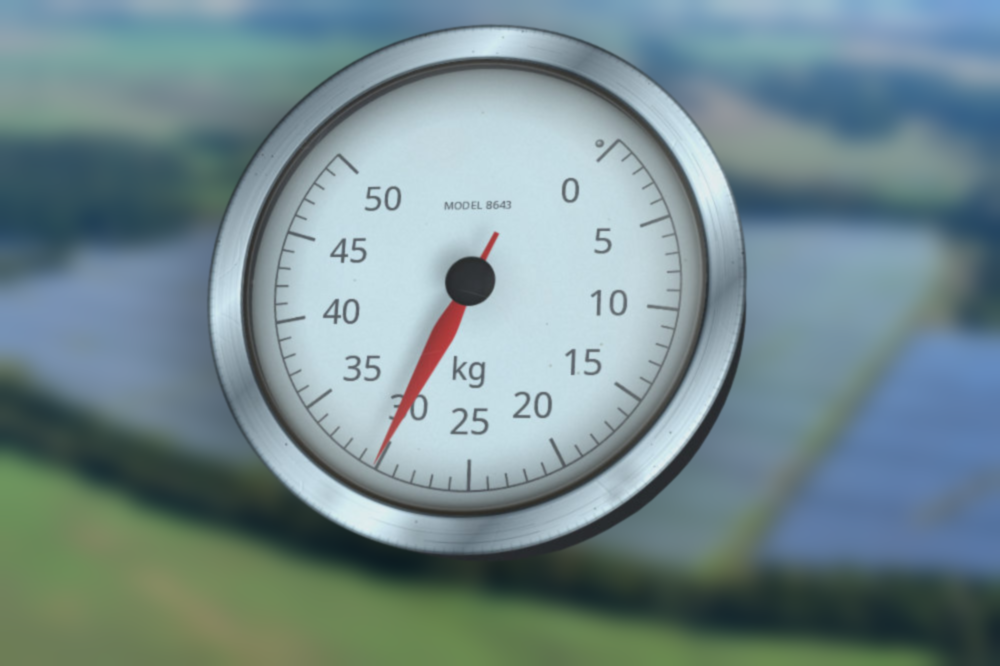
kg 30
